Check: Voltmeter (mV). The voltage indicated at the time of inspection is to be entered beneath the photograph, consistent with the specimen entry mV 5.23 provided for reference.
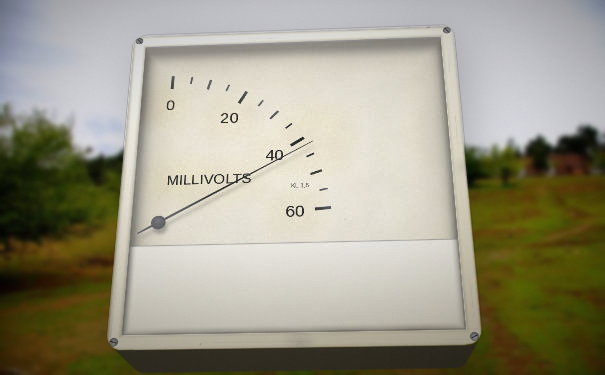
mV 42.5
